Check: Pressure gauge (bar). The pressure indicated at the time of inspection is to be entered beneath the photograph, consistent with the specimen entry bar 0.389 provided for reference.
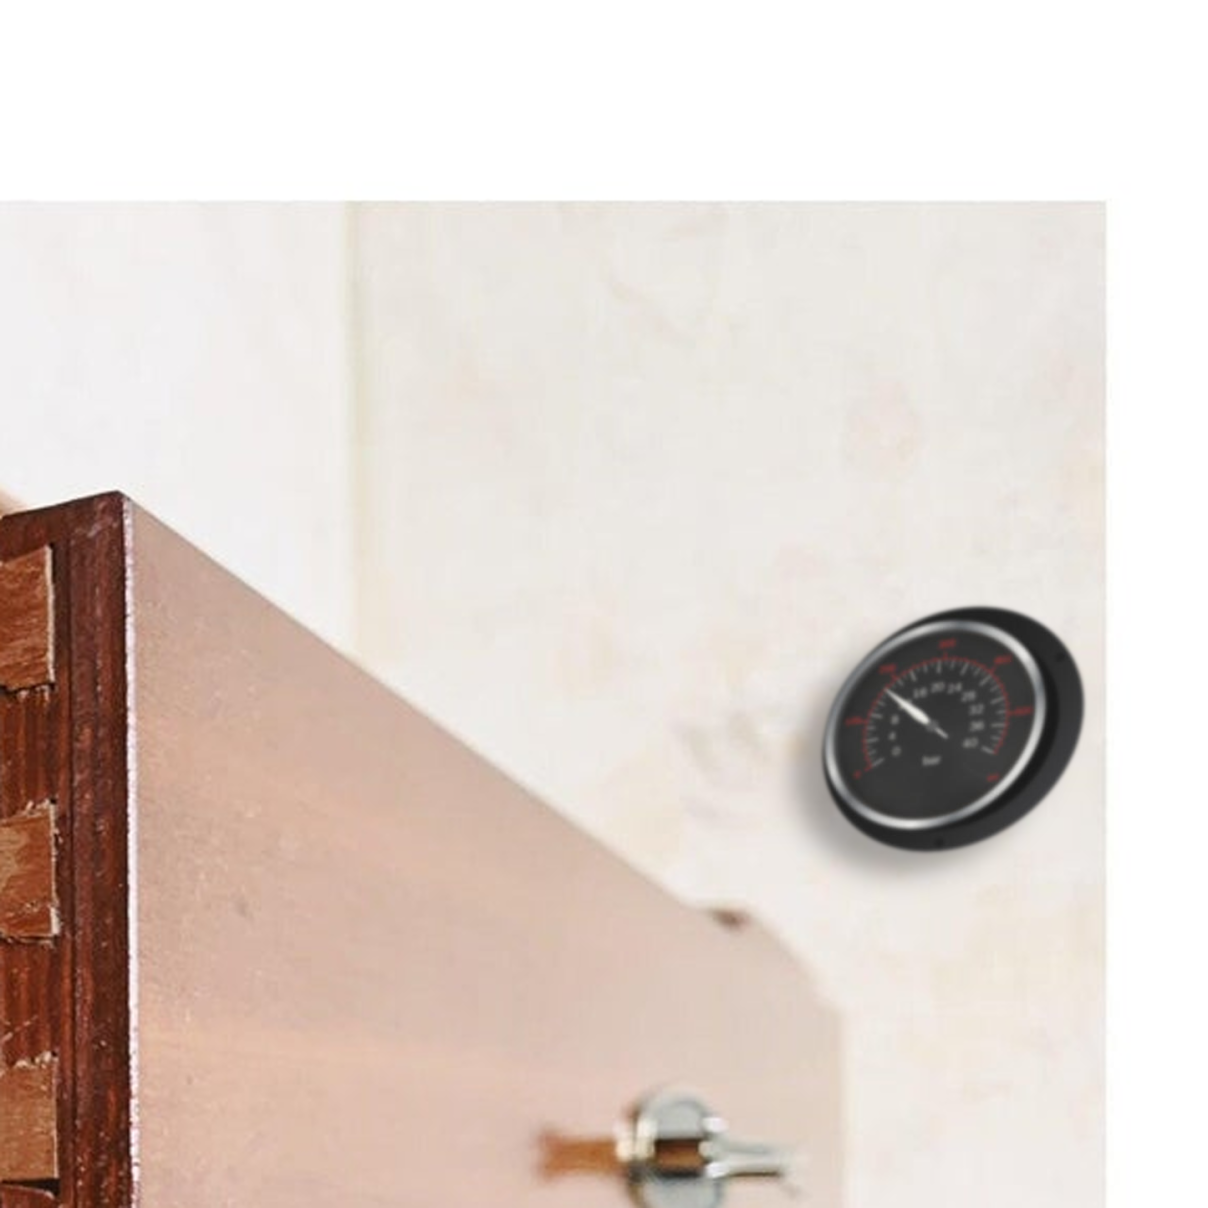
bar 12
